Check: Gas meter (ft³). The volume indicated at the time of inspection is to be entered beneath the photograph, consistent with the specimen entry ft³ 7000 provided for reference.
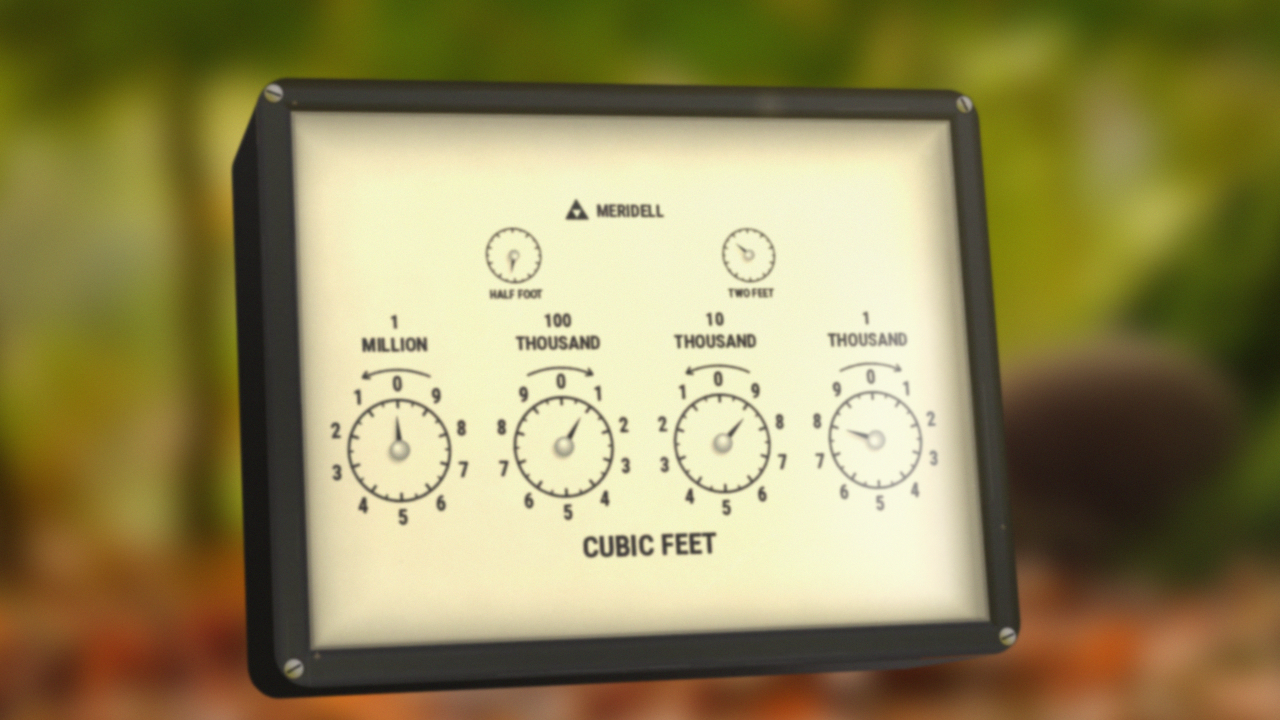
ft³ 8800
